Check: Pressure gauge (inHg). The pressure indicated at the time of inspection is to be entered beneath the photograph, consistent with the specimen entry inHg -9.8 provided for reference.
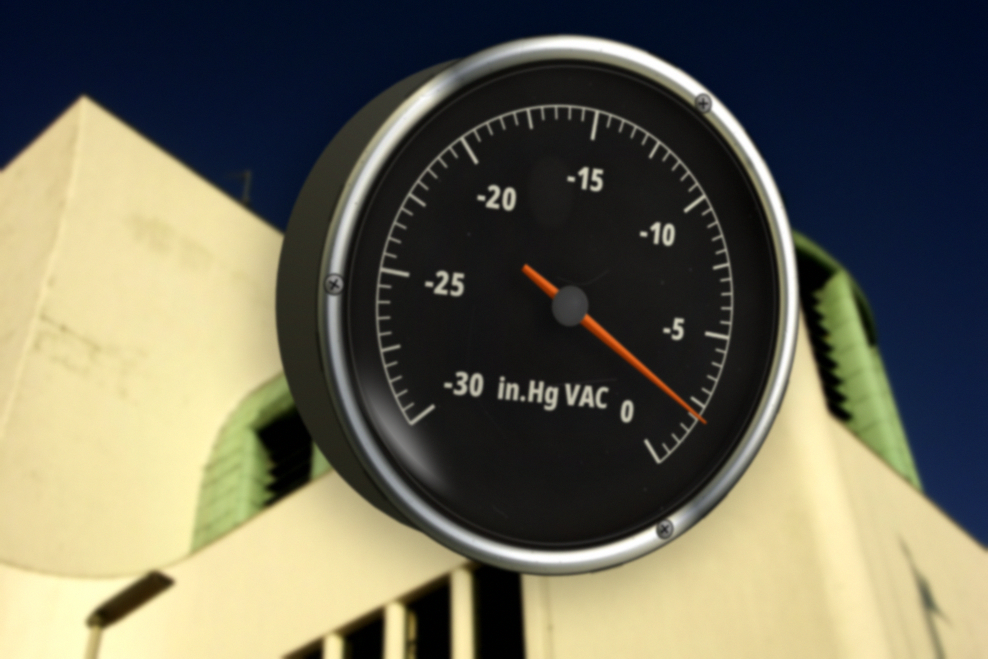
inHg -2
